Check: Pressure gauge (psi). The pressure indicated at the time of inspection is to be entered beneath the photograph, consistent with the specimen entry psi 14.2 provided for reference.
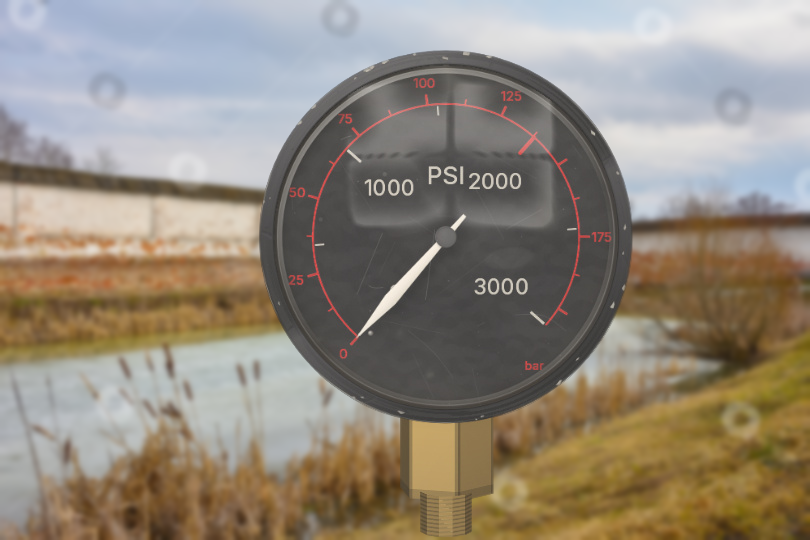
psi 0
